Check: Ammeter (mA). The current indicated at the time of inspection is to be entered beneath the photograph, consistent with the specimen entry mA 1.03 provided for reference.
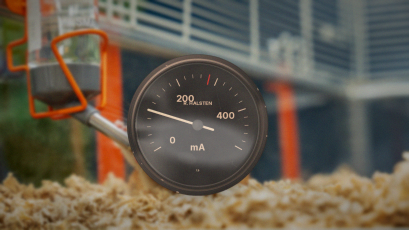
mA 100
